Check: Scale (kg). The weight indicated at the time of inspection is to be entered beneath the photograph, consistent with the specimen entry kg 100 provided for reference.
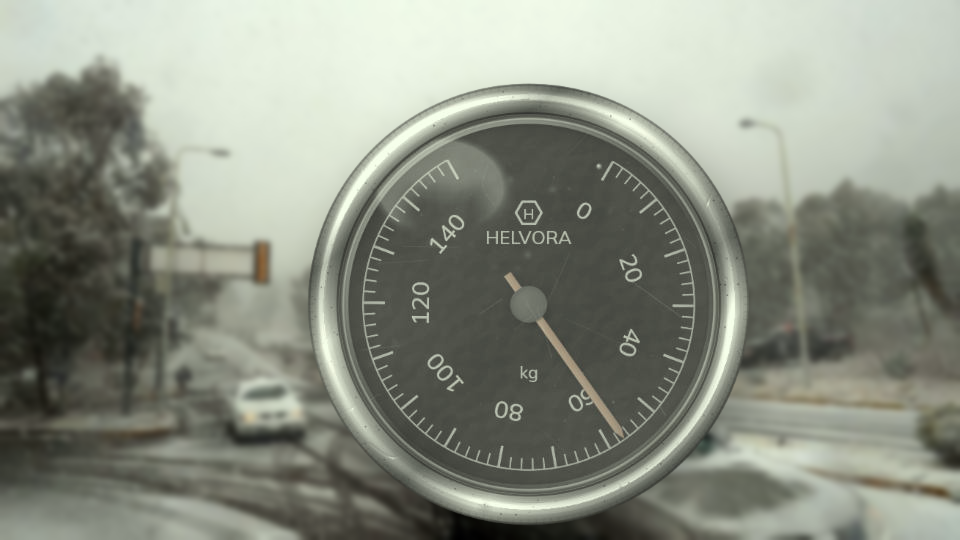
kg 57
